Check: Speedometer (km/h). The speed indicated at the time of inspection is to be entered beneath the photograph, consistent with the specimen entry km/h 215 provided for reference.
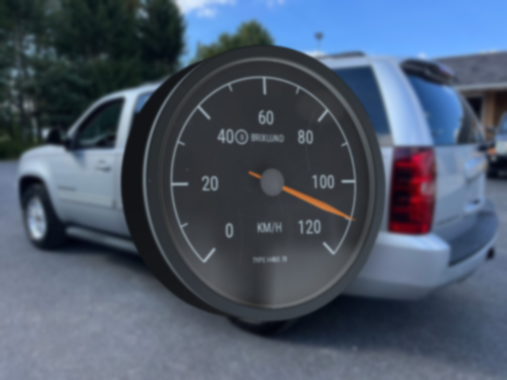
km/h 110
